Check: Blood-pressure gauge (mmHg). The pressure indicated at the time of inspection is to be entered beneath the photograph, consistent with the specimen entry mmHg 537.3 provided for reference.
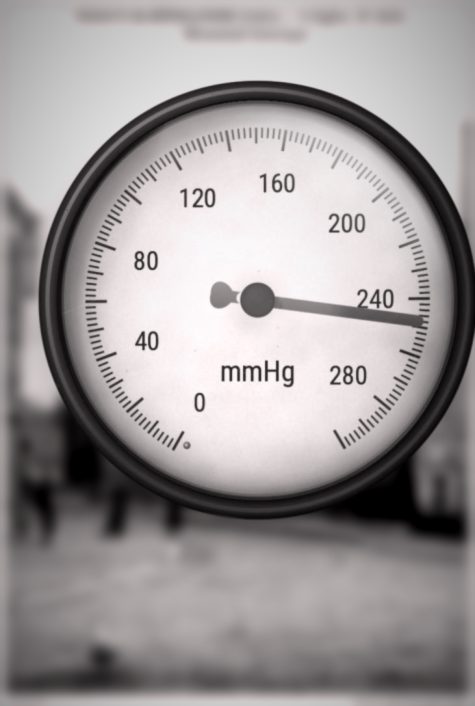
mmHg 248
